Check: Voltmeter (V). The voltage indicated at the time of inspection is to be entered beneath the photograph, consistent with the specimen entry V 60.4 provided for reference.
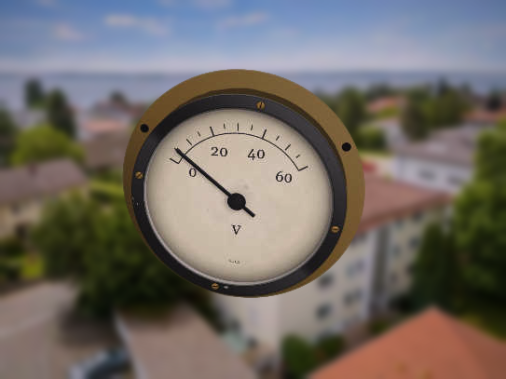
V 5
